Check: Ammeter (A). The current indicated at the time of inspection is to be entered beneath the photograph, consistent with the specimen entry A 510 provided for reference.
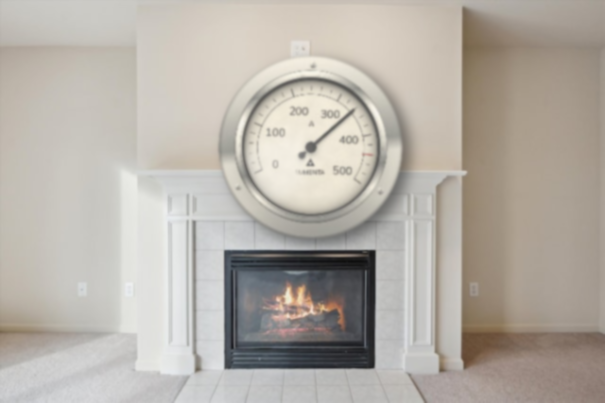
A 340
